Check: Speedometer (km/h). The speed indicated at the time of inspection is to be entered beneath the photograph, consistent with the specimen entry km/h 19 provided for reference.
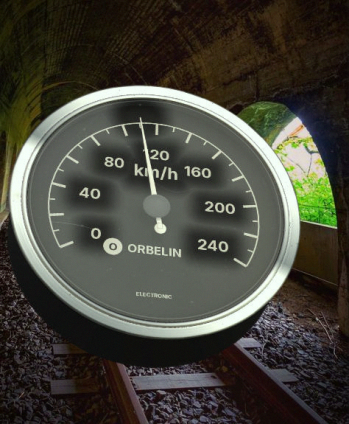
km/h 110
